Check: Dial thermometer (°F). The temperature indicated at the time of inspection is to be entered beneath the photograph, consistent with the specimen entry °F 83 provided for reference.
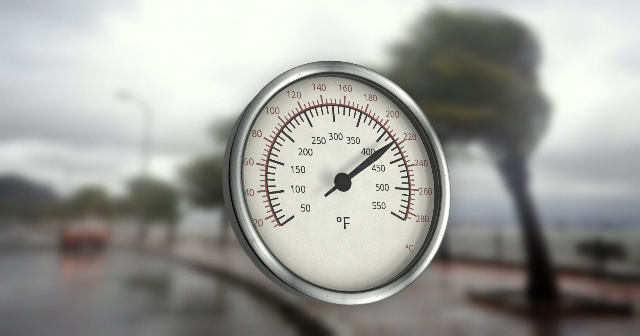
°F 420
